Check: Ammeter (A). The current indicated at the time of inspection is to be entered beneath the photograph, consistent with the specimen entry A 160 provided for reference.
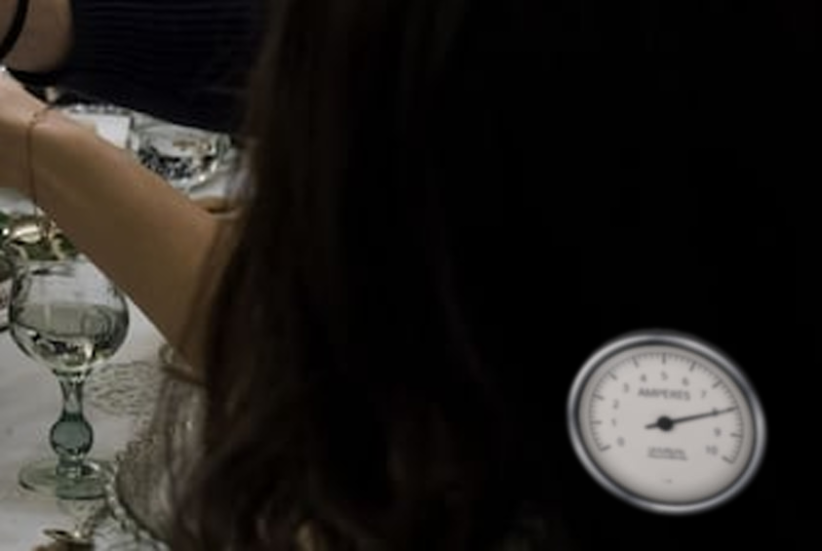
A 8
